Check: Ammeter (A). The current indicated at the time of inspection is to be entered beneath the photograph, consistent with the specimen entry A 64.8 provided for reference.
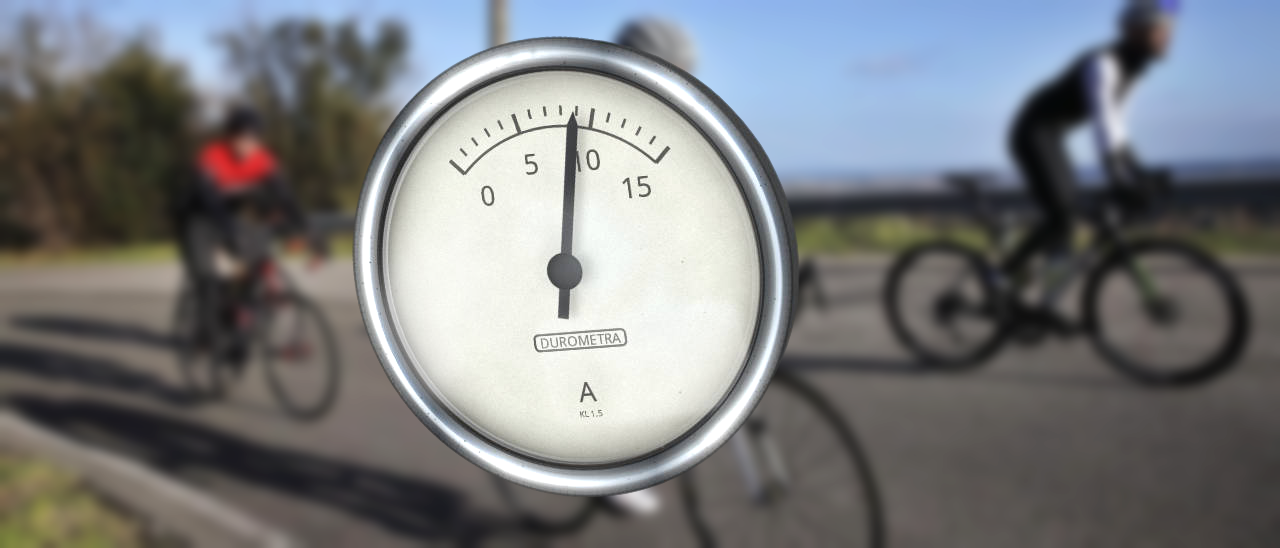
A 9
